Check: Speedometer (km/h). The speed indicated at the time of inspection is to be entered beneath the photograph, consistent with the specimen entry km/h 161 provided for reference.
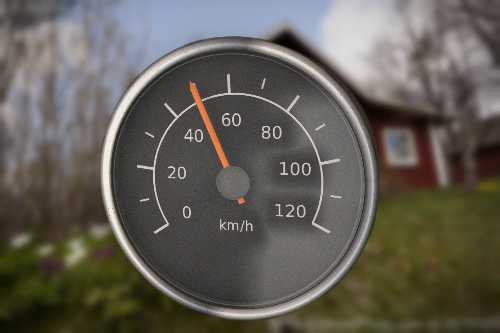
km/h 50
